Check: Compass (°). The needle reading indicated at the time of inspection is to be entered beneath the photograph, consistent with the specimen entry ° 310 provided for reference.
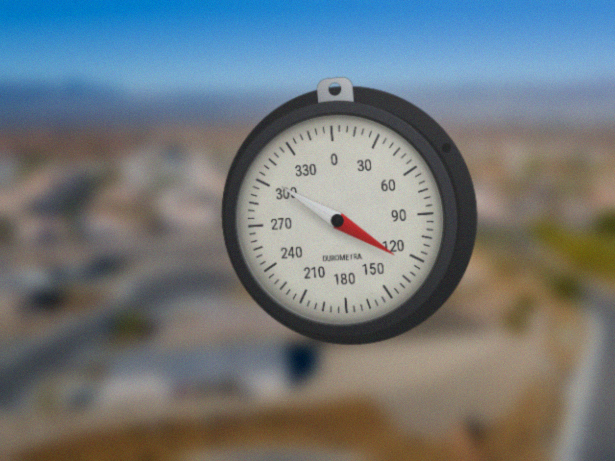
° 125
